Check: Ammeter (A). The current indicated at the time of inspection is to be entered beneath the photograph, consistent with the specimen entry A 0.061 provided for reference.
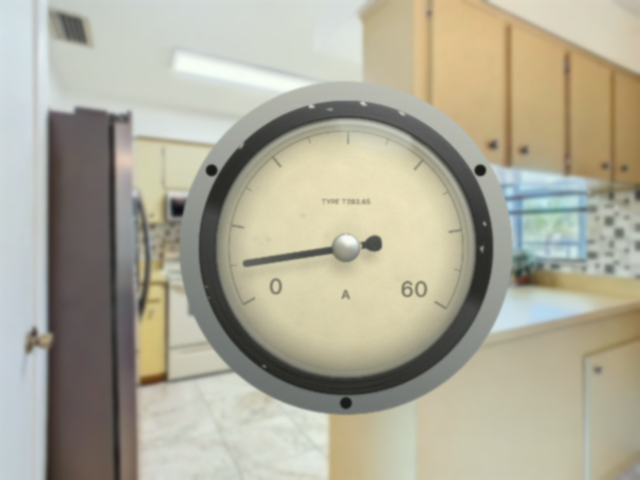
A 5
